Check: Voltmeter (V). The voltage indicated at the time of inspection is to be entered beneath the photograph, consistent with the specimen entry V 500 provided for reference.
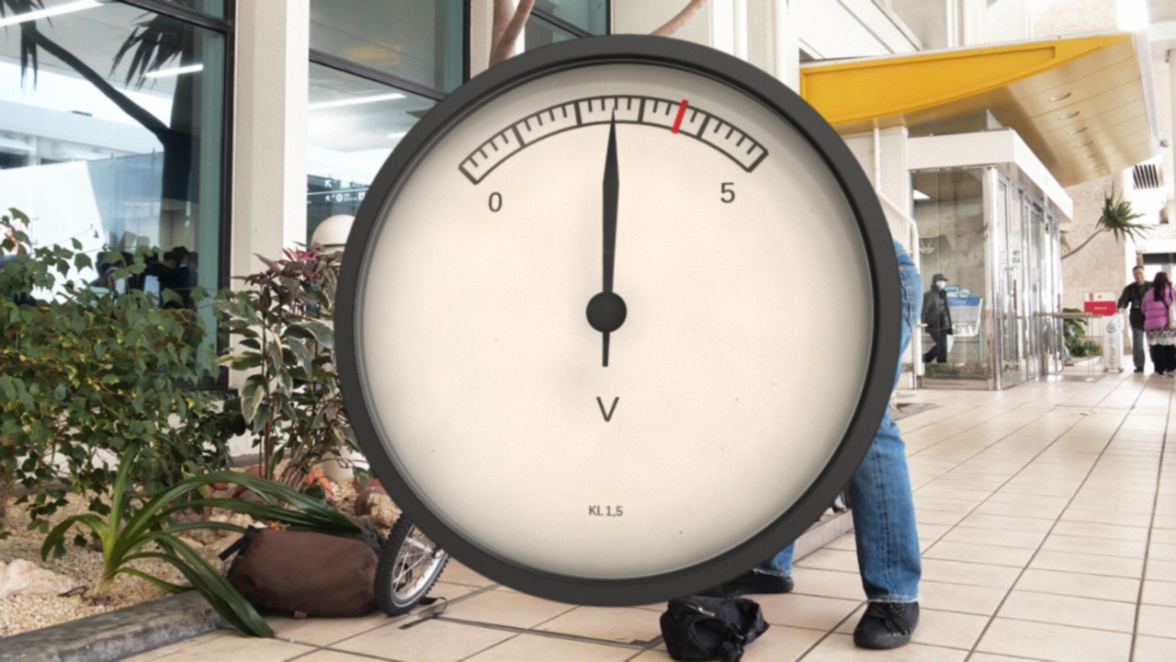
V 2.6
